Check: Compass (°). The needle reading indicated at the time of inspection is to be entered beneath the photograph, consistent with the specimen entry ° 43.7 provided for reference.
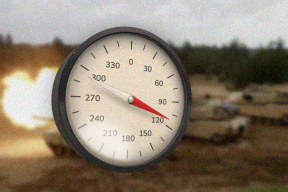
° 112.5
